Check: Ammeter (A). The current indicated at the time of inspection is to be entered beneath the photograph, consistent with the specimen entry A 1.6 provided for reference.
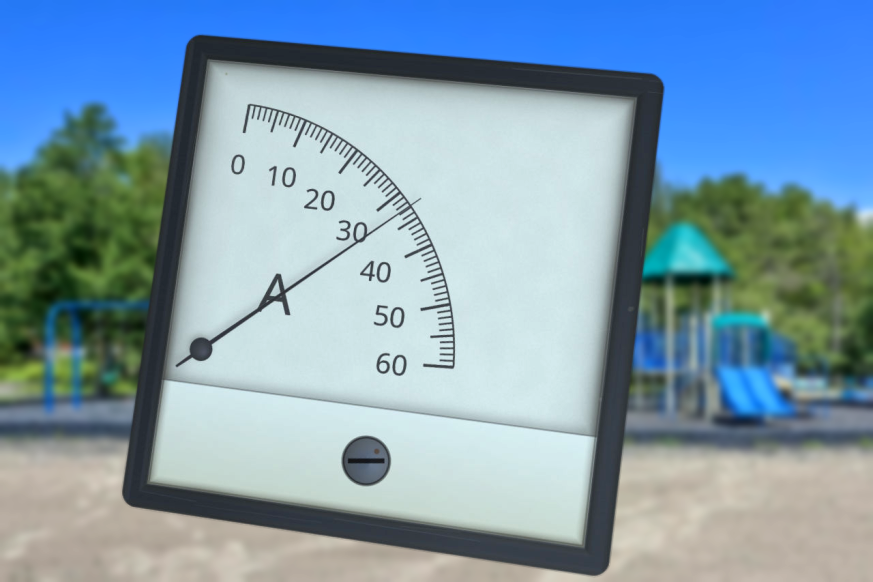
A 33
